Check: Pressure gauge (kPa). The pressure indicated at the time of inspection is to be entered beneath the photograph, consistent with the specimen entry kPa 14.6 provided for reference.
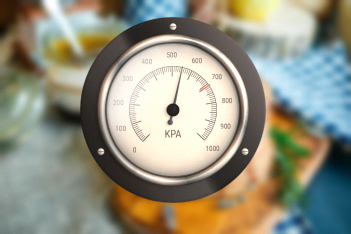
kPa 550
